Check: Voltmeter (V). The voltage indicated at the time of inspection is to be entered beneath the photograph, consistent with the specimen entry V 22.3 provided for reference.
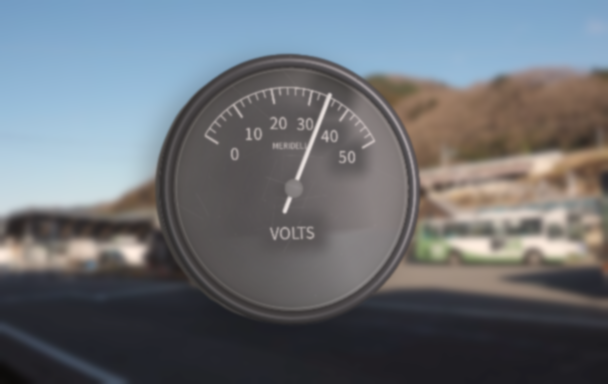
V 34
